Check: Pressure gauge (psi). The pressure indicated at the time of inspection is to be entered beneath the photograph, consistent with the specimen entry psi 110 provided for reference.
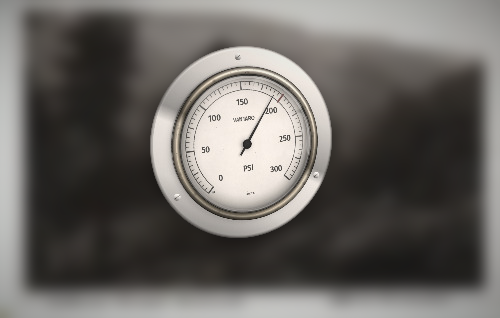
psi 190
